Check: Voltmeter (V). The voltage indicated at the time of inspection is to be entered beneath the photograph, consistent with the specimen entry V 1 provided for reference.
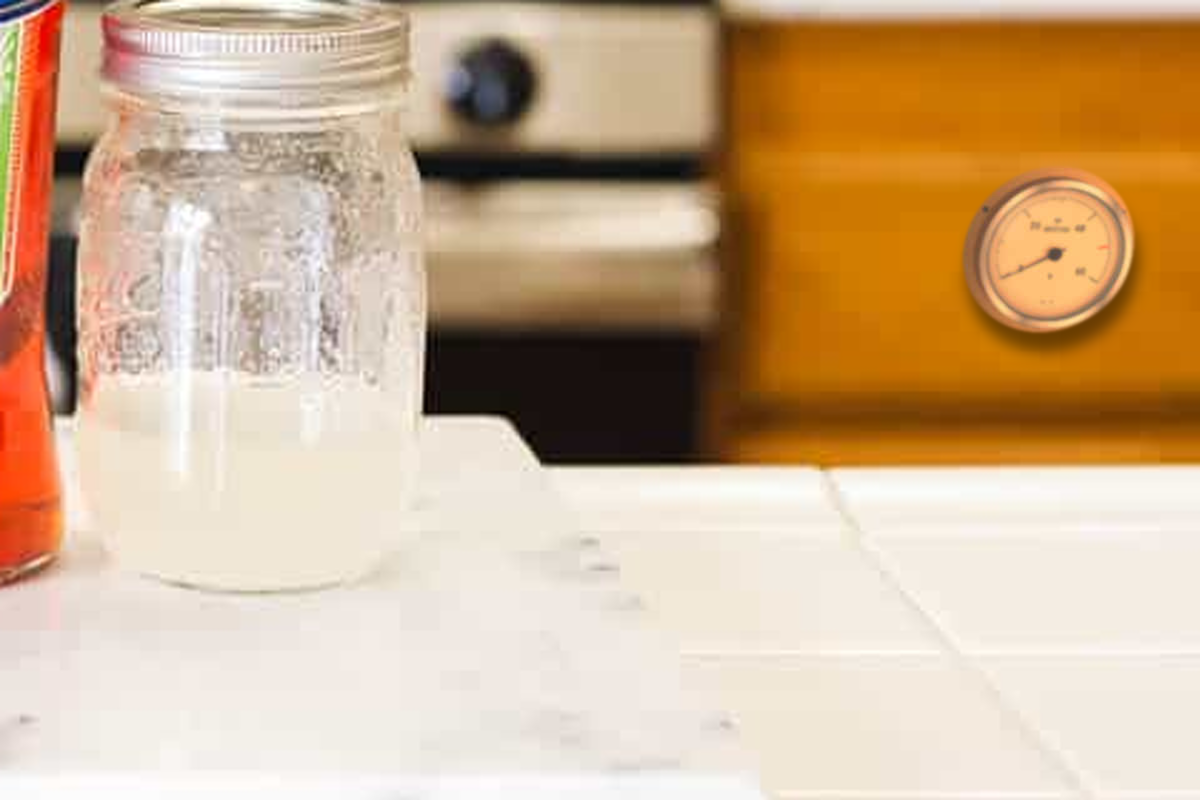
V 0
